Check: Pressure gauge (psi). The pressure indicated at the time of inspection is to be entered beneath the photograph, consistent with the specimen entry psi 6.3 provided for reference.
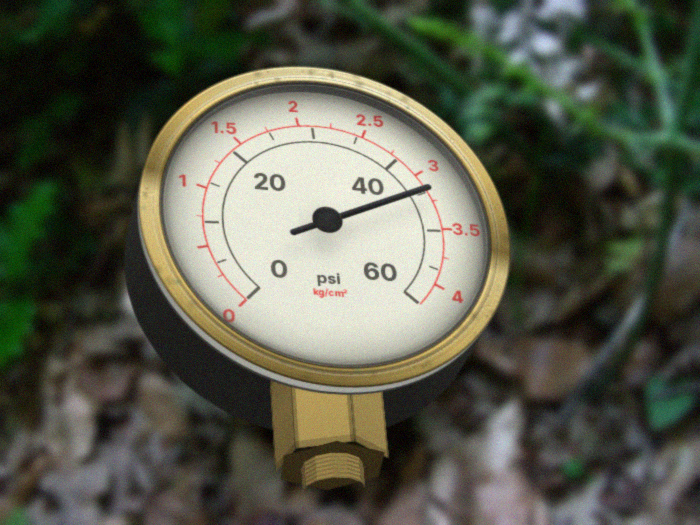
psi 45
